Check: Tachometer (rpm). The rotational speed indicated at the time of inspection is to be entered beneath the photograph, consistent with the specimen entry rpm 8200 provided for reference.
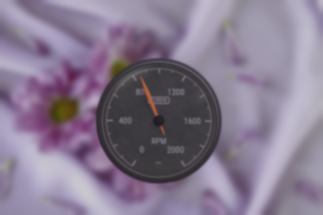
rpm 850
